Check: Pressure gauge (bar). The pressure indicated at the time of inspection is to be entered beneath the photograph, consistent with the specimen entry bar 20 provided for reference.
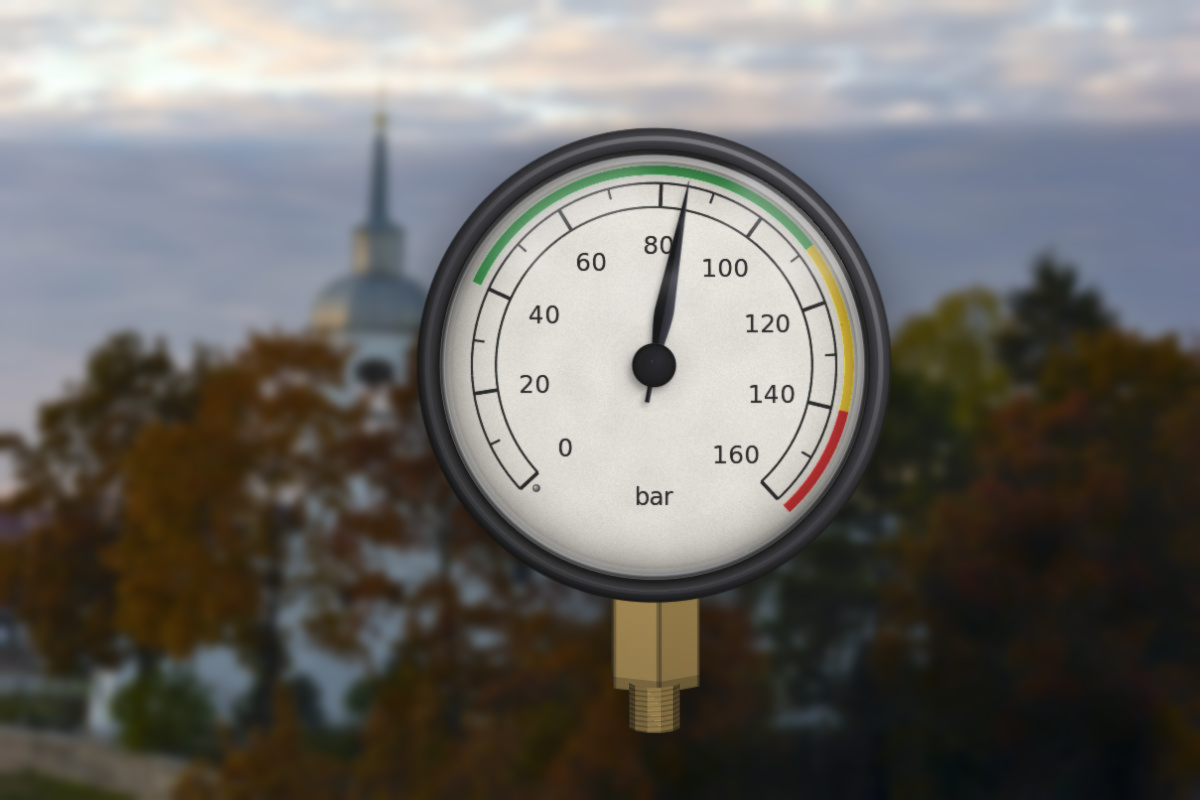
bar 85
